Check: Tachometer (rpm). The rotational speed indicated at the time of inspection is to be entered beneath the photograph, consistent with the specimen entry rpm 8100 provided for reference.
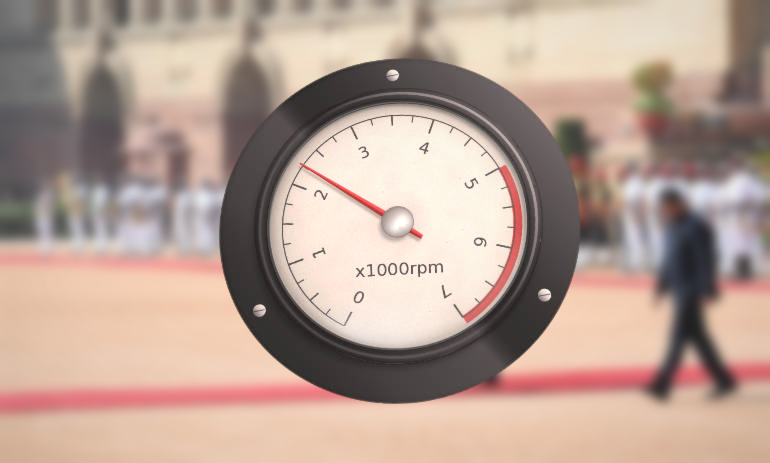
rpm 2250
